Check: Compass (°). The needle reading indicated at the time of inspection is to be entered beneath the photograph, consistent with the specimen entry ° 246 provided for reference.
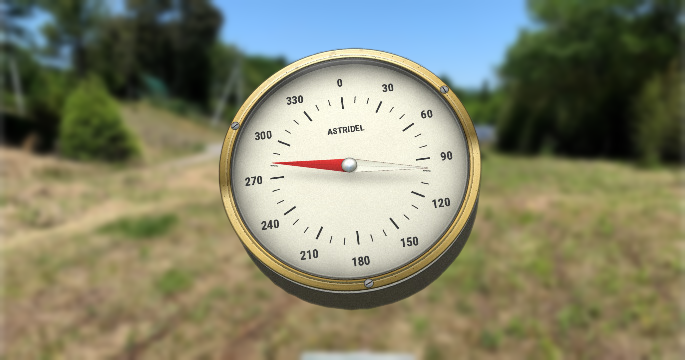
° 280
